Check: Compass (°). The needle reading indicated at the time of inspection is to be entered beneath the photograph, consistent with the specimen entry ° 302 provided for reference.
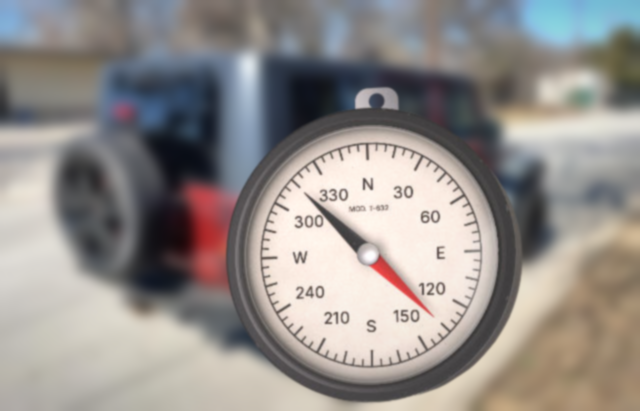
° 135
